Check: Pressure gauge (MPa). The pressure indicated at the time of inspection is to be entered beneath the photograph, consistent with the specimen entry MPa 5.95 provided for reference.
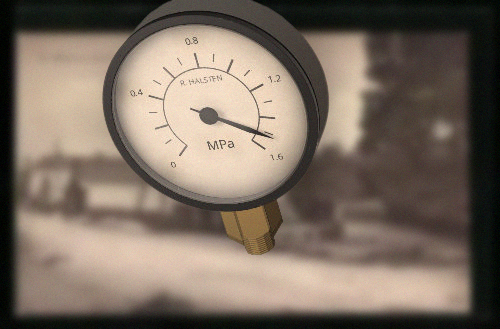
MPa 1.5
